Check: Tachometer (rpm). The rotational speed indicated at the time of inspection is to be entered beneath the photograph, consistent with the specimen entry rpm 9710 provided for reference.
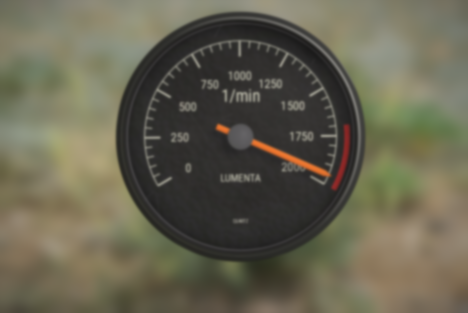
rpm 1950
